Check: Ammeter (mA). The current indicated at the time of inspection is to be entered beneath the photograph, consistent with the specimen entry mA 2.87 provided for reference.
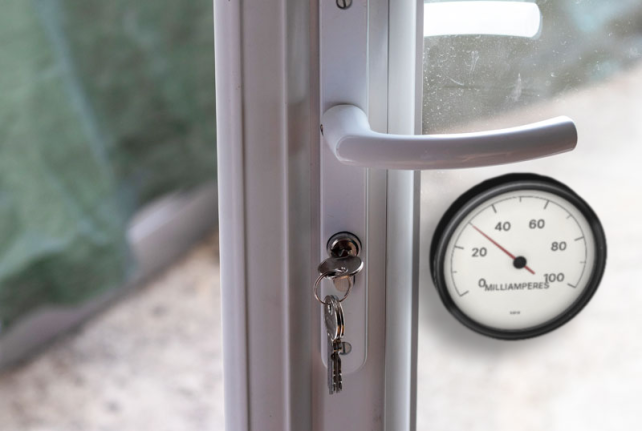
mA 30
